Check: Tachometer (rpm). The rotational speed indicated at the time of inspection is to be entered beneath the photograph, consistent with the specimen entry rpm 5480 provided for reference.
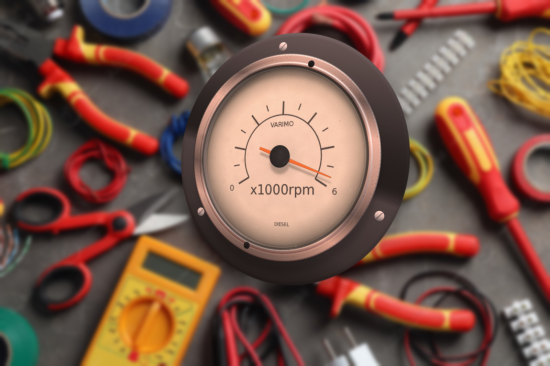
rpm 5750
